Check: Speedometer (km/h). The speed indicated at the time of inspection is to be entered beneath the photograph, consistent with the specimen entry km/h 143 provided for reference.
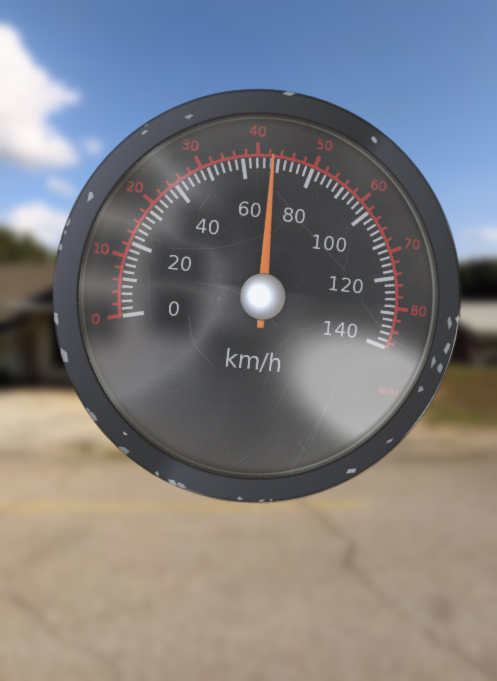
km/h 68
